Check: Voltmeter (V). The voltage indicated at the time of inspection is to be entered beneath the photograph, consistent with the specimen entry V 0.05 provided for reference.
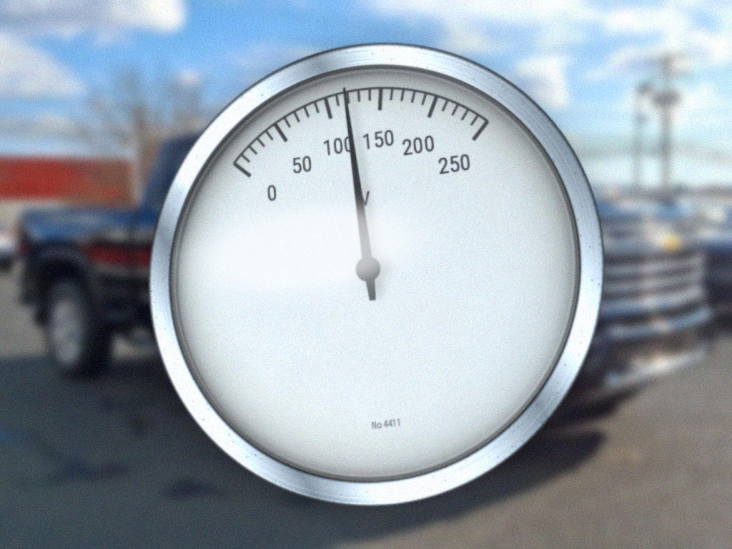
V 120
